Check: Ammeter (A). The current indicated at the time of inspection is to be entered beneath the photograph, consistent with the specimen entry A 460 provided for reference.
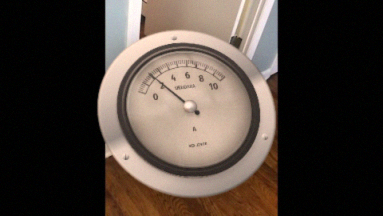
A 2
